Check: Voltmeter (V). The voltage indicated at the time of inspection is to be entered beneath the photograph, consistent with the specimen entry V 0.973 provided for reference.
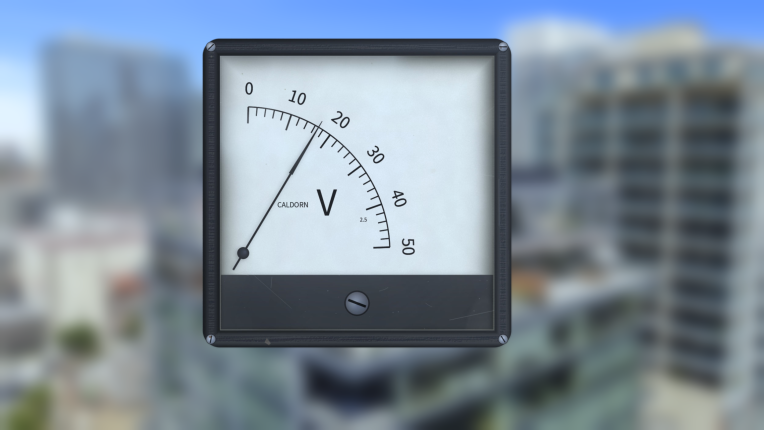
V 17
